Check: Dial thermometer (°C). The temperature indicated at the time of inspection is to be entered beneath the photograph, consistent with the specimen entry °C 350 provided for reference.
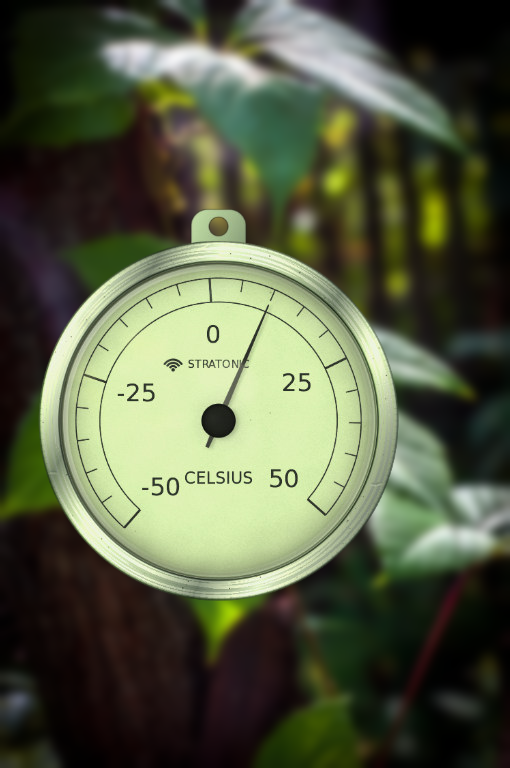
°C 10
